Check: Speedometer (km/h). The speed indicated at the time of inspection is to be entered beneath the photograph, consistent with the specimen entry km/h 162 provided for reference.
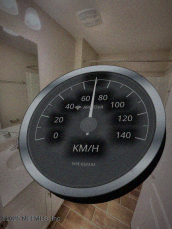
km/h 70
